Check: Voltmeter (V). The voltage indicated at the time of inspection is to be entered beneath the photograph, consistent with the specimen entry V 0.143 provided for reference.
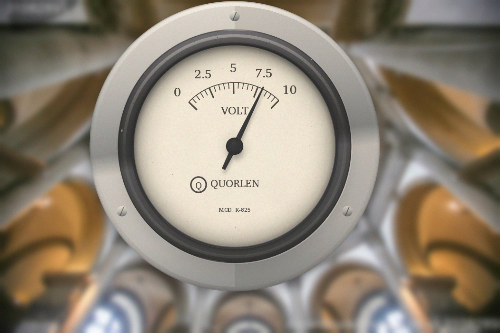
V 8
